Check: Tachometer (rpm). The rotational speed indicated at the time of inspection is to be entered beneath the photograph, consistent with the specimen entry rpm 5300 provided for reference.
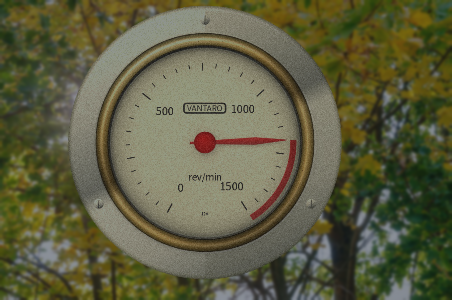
rpm 1200
